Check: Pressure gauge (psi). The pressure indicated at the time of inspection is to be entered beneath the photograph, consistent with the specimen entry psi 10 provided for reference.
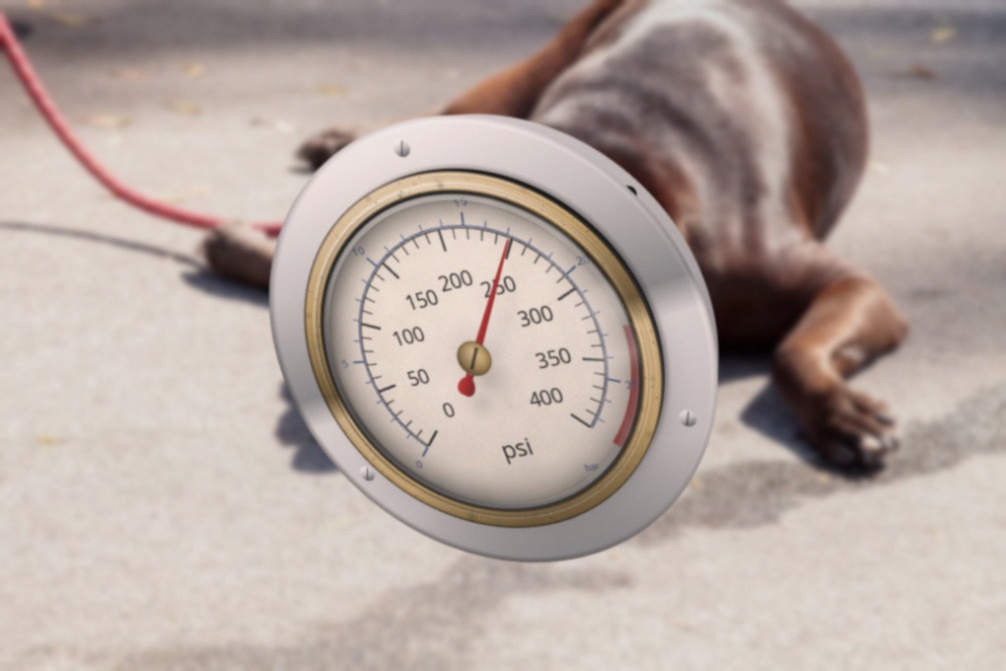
psi 250
